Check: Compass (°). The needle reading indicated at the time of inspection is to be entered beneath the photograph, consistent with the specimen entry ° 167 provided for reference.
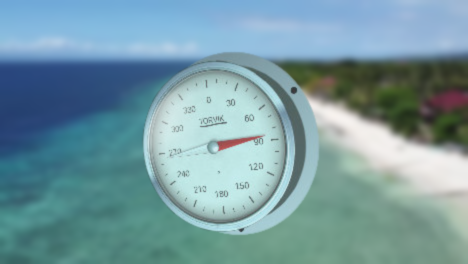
° 85
